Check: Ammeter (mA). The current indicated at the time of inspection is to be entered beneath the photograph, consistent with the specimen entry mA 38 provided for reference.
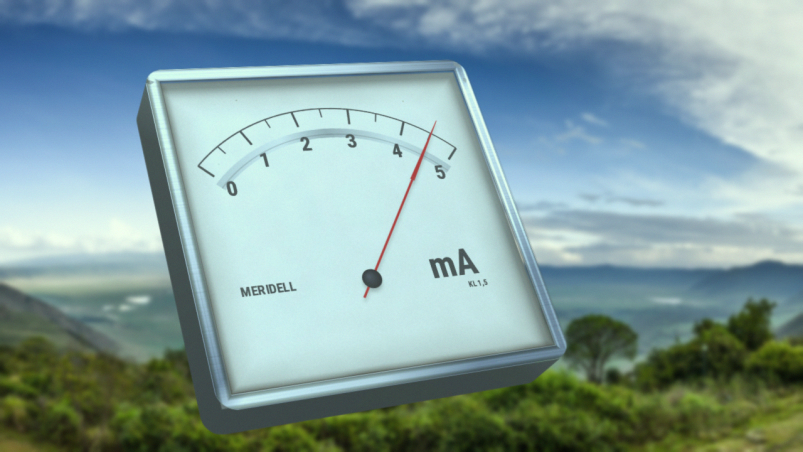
mA 4.5
